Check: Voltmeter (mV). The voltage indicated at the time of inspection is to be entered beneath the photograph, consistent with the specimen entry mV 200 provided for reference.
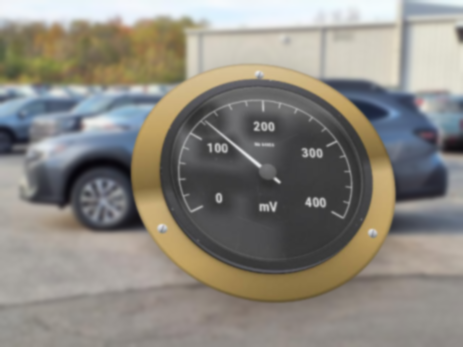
mV 120
